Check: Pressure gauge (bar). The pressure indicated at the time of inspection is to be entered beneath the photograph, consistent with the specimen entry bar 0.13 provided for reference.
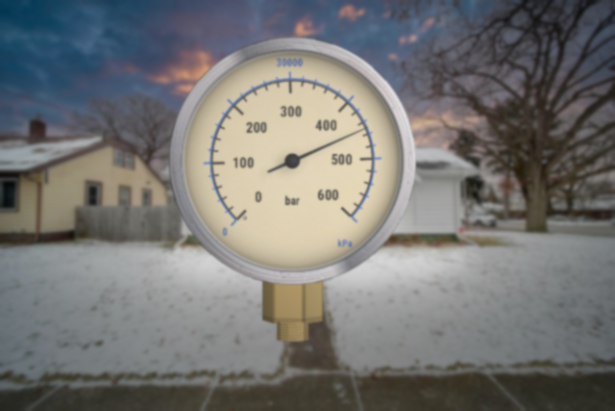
bar 450
